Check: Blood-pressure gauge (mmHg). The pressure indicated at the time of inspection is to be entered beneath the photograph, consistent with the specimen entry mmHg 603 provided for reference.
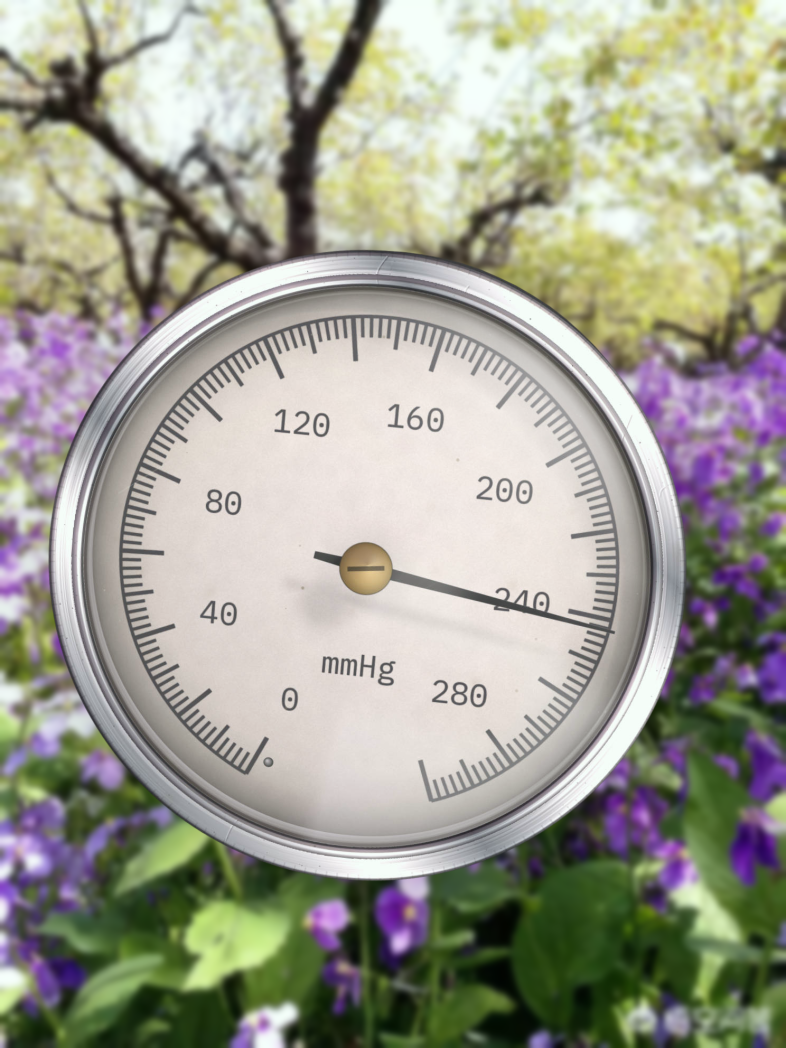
mmHg 242
